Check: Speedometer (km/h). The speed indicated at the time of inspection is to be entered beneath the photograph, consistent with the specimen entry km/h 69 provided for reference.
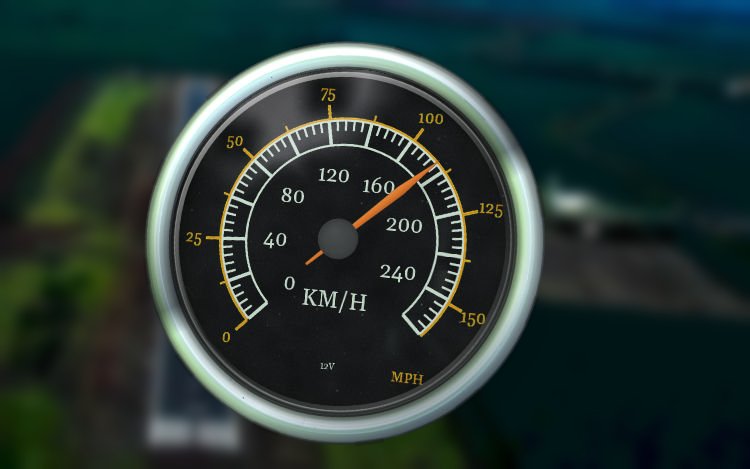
km/h 176
